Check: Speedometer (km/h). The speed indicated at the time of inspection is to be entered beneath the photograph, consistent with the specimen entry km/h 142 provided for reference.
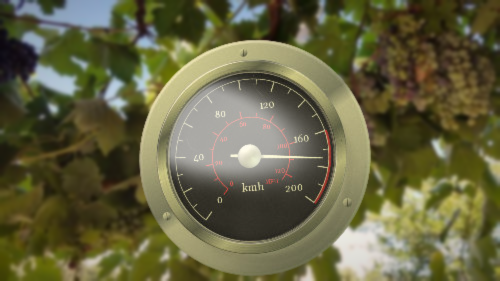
km/h 175
